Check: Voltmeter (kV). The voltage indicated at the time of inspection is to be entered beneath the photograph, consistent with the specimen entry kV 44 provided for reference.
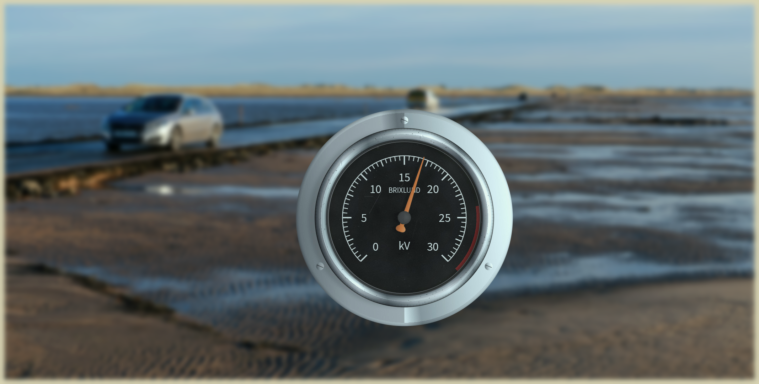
kV 17
